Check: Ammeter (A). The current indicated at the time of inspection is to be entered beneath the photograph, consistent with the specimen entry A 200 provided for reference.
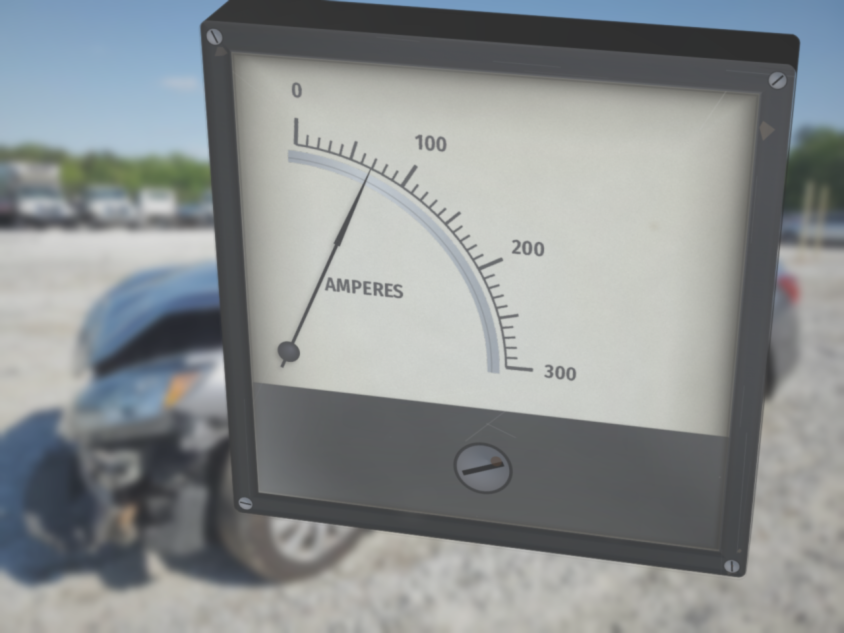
A 70
